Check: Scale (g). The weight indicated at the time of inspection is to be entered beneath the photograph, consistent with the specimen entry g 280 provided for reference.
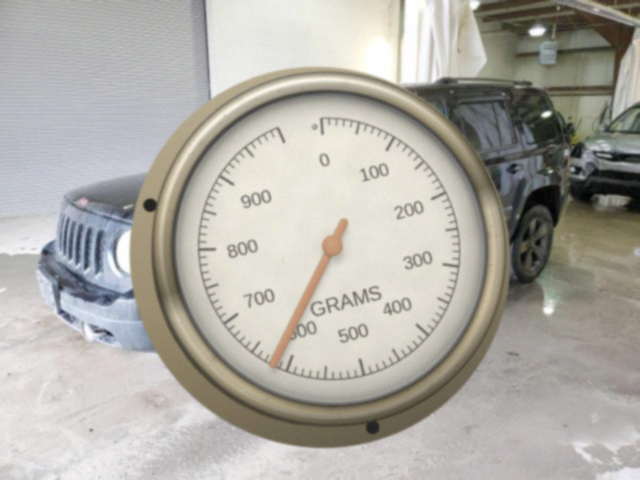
g 620
